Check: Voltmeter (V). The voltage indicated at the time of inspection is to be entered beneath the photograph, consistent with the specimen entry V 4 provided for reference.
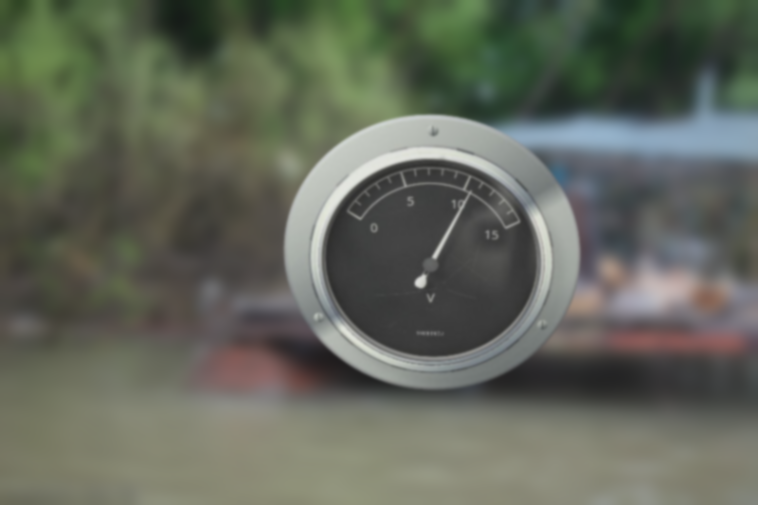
V 10.5
